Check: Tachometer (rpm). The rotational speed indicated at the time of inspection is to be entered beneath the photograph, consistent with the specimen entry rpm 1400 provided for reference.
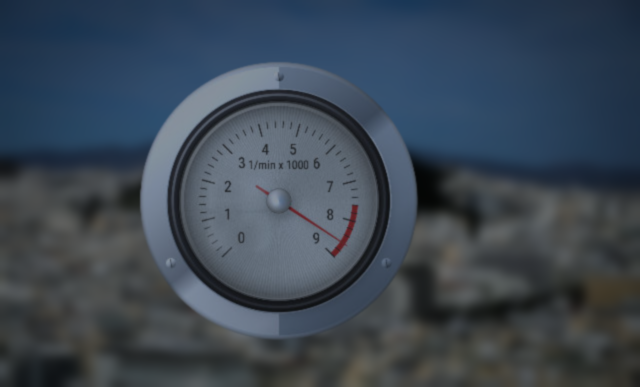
rpm 8600
